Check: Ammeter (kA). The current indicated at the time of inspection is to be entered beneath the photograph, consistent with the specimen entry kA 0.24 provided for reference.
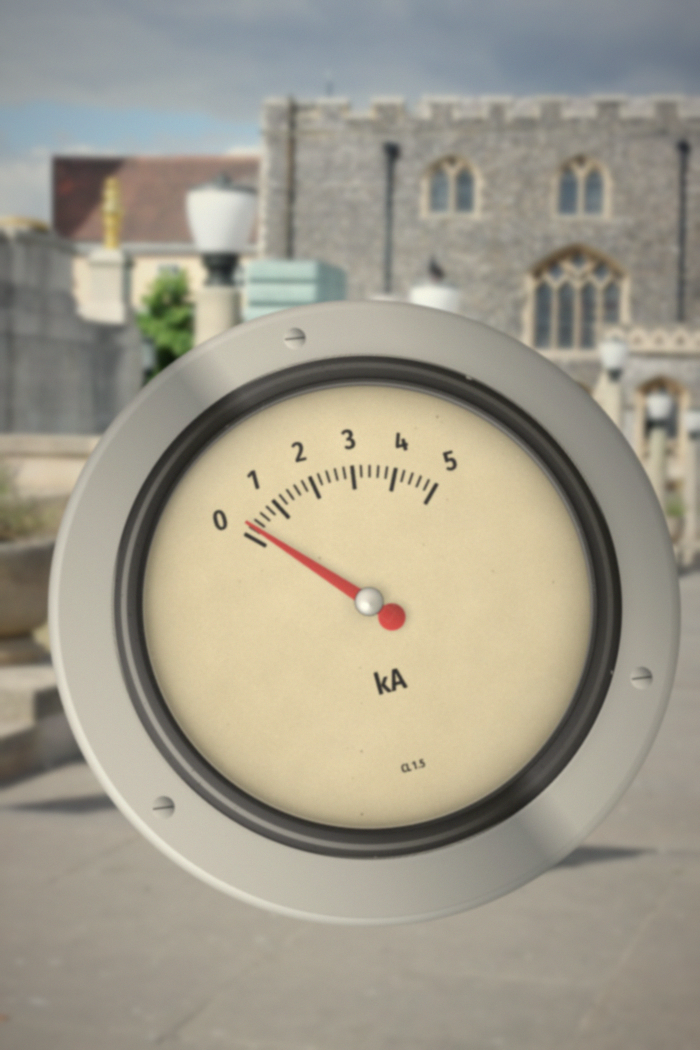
kA 0.2
